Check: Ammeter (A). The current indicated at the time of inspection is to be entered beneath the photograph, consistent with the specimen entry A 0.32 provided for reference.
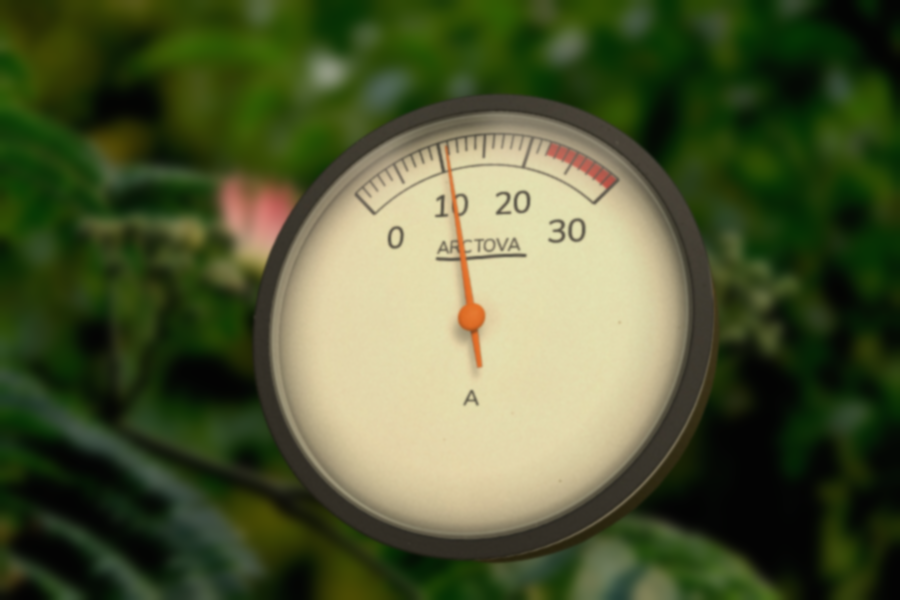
A 11
